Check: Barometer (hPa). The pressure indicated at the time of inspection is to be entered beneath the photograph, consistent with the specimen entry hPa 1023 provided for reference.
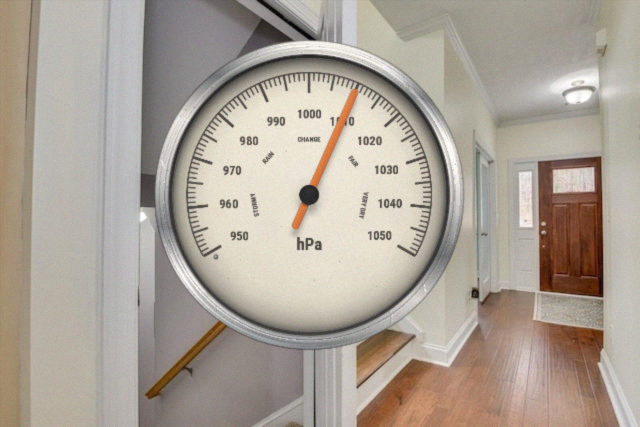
hPa 1010
